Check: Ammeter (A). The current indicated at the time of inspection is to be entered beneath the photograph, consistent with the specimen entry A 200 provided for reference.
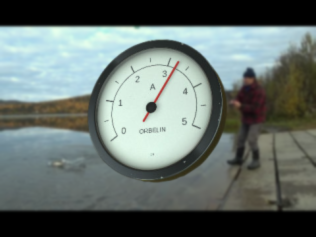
A 3.25
